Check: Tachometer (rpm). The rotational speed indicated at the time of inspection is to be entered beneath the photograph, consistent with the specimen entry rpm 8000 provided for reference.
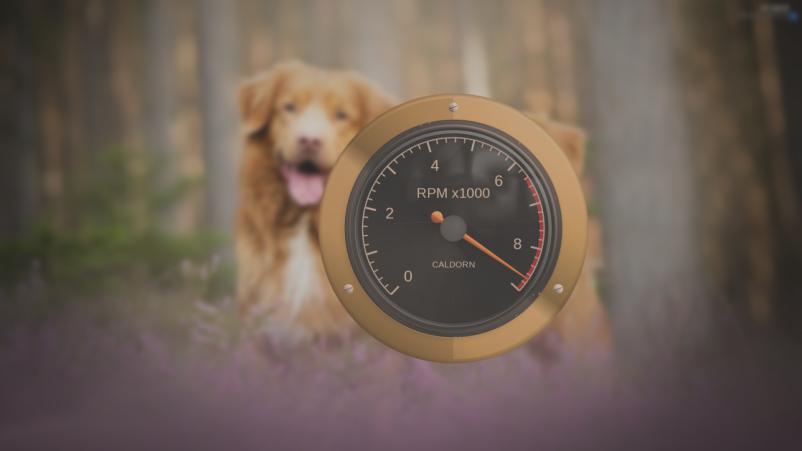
rpm 8700
